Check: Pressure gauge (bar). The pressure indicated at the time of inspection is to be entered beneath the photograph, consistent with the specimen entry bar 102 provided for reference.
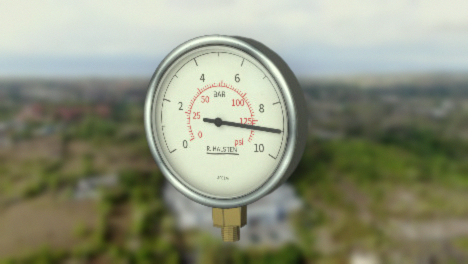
bar 9
